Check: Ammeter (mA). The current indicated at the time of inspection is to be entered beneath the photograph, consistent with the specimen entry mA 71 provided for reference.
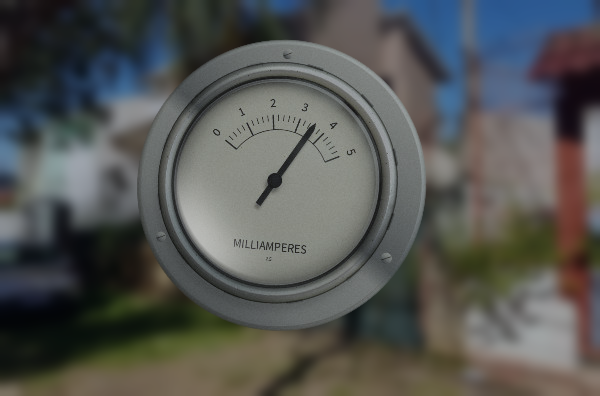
mA 3.6
